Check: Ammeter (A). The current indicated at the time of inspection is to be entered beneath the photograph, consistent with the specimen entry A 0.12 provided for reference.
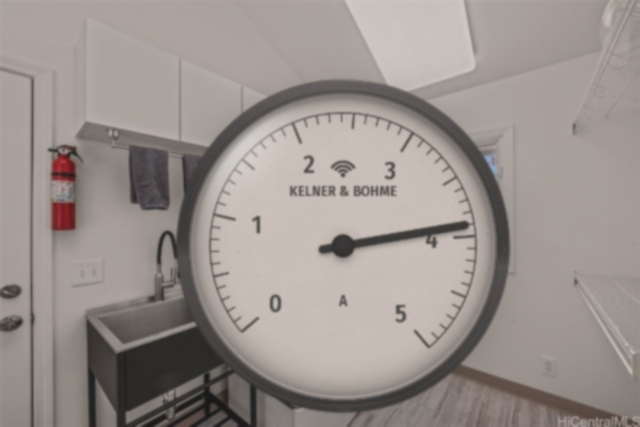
A 3.9
